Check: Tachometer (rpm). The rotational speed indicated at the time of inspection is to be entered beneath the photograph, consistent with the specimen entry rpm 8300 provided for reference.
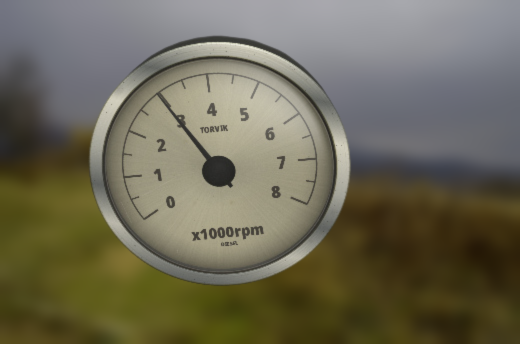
rpm 3000
